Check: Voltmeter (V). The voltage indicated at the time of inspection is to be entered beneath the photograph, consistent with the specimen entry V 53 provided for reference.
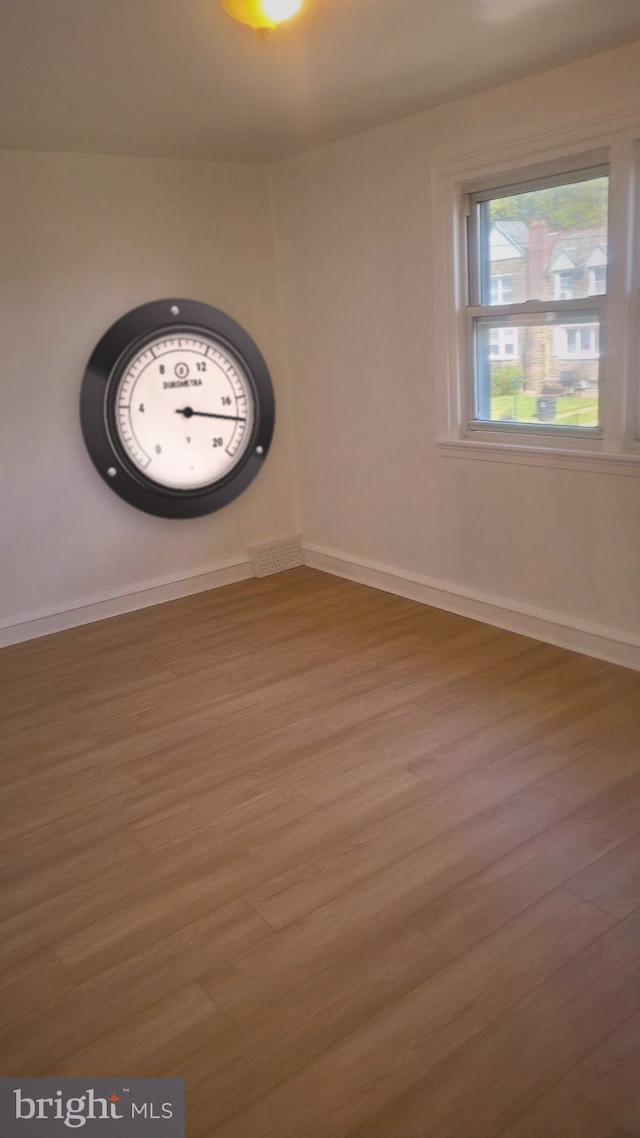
V 17.5
